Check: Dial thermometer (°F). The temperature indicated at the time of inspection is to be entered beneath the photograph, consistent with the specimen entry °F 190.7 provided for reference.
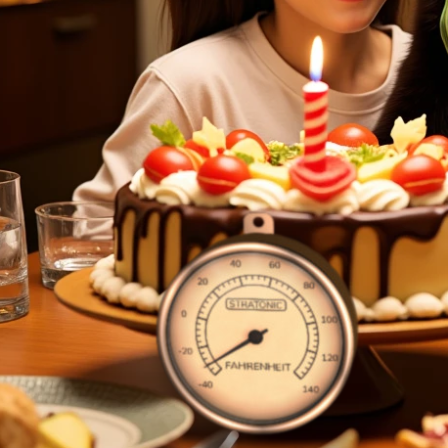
°F -32
